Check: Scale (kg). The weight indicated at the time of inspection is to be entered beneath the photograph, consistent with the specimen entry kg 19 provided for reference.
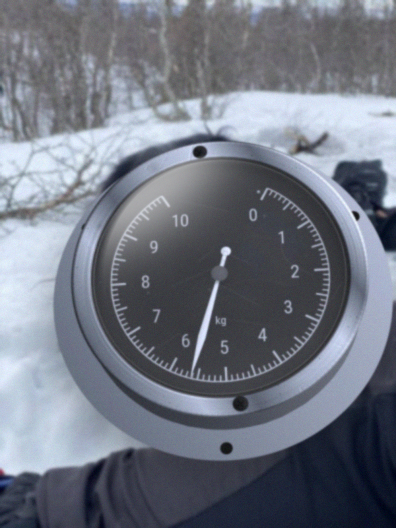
kg 5.6
